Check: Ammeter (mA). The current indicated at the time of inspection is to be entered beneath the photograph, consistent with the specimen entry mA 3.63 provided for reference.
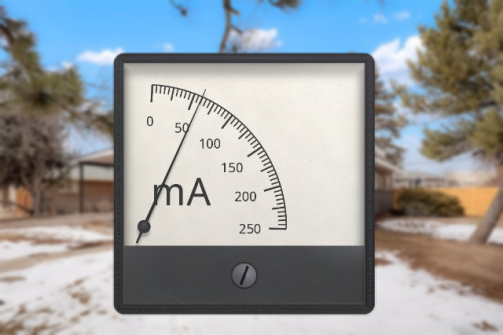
mA 60
